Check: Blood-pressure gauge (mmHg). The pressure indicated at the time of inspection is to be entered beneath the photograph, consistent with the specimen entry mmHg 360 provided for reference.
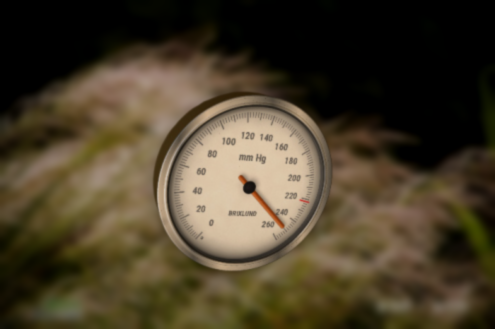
mmHg 250
